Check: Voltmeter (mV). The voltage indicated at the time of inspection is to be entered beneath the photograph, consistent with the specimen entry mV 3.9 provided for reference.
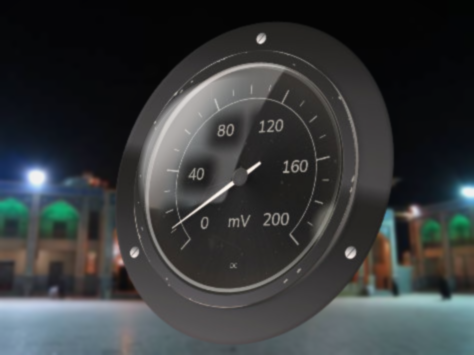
mV 10
